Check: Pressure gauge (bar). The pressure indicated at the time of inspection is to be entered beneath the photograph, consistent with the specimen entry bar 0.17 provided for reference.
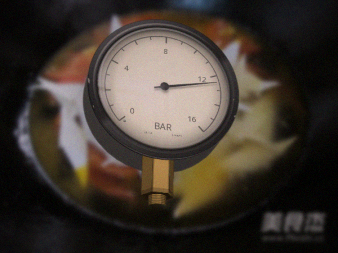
bar 12.5
